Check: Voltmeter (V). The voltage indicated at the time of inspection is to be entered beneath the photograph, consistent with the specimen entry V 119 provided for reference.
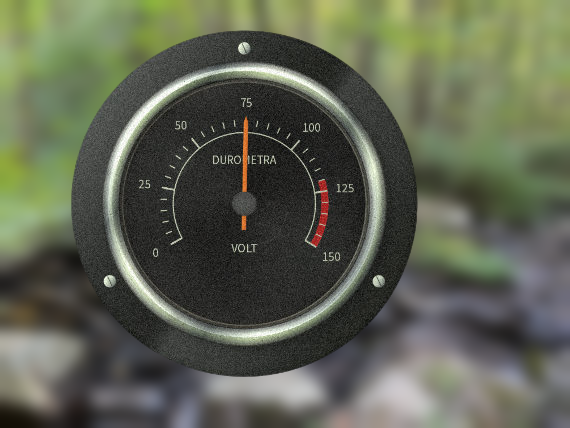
V 75
